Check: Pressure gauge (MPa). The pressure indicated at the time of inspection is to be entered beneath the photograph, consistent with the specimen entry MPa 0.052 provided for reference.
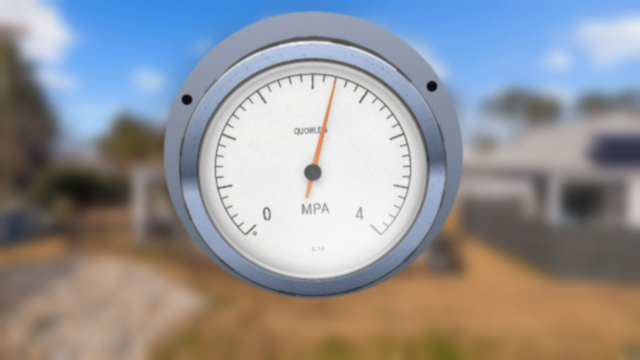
MPa 2.2
